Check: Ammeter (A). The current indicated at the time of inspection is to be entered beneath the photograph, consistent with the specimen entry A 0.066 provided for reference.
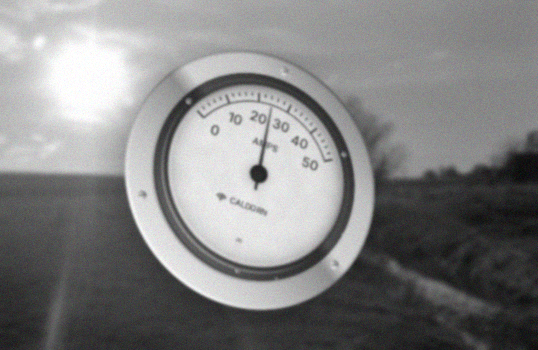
A 24
